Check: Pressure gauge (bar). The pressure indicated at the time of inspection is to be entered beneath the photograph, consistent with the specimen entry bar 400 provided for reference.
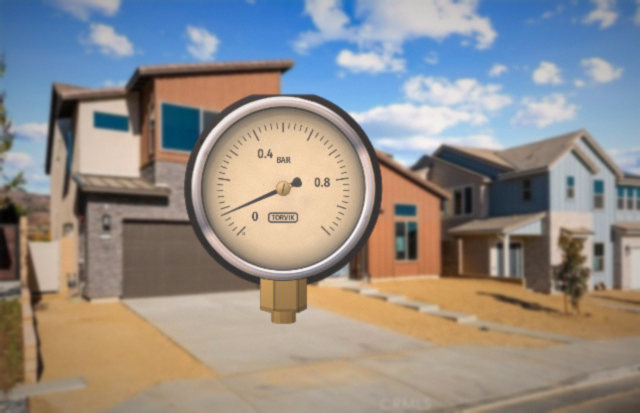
bar 0.08
